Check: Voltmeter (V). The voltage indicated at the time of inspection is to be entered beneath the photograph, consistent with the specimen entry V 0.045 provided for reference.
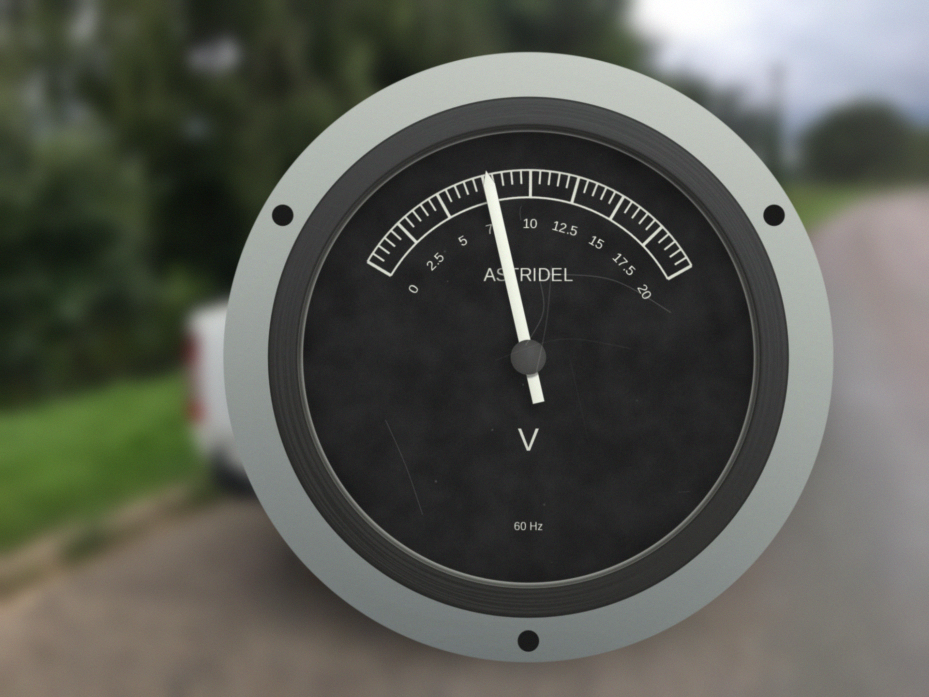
V 7.75
